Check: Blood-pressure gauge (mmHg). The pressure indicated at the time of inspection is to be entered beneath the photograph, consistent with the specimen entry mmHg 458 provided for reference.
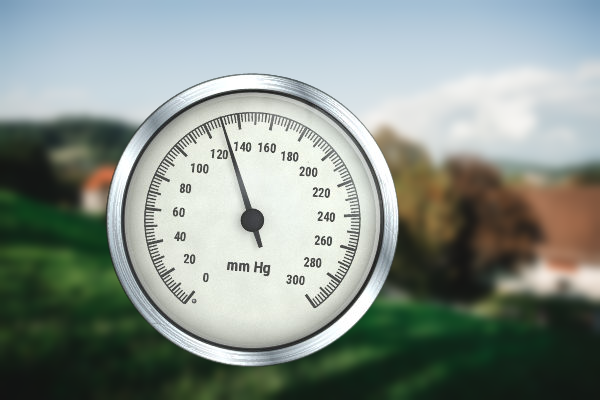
mmHg 130
